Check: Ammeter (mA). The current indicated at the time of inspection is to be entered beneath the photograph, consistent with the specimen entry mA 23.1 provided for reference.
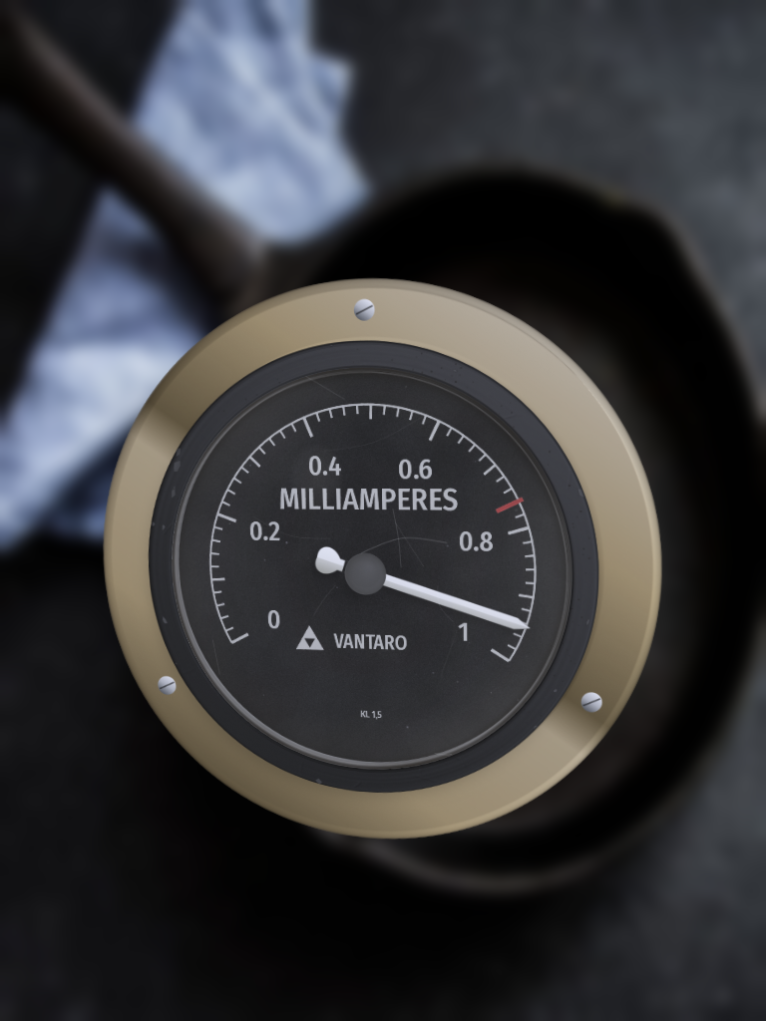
mA 0.94
